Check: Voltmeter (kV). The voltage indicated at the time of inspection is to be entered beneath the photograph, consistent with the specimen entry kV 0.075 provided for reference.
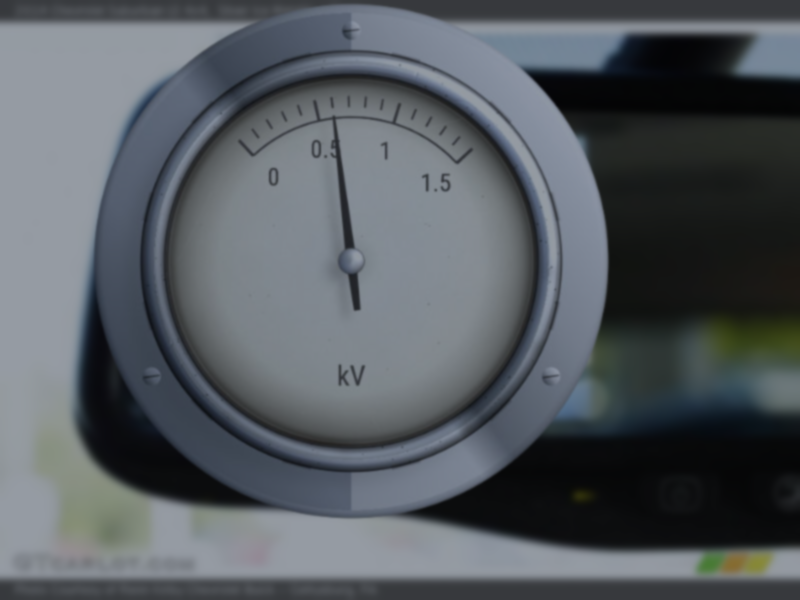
kV 0.6
